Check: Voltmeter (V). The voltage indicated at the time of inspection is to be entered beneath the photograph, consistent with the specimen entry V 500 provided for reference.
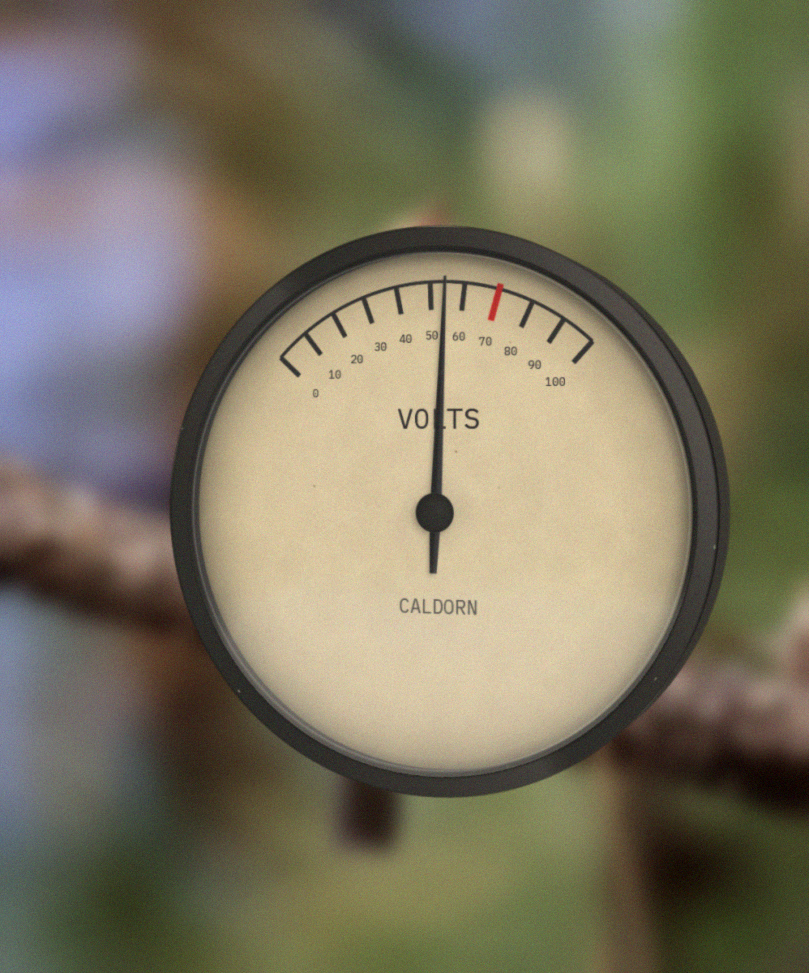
V 55
